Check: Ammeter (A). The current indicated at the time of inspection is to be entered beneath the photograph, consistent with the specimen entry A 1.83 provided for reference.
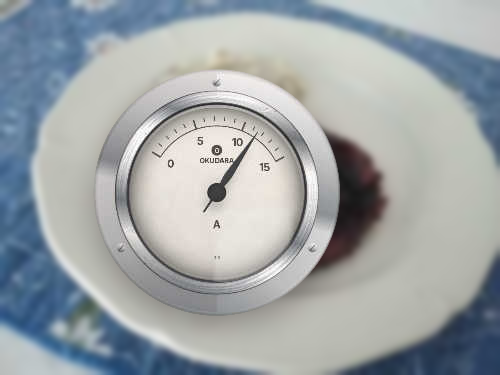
A 11.5
